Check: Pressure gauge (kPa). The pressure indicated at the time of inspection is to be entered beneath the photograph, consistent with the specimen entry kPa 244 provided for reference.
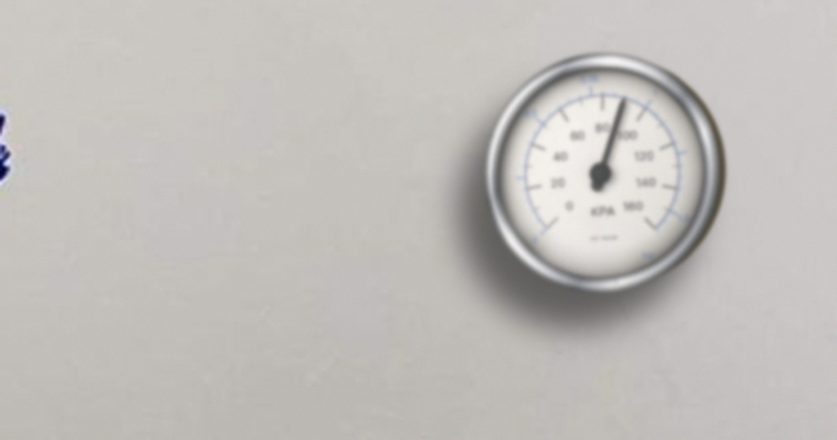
kPa 90
